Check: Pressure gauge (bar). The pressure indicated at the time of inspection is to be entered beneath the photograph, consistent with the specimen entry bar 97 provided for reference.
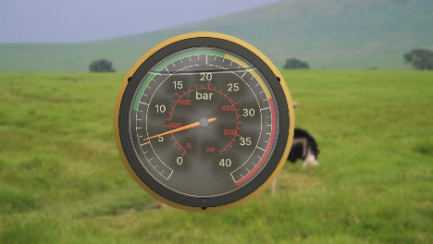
bar 5.5
